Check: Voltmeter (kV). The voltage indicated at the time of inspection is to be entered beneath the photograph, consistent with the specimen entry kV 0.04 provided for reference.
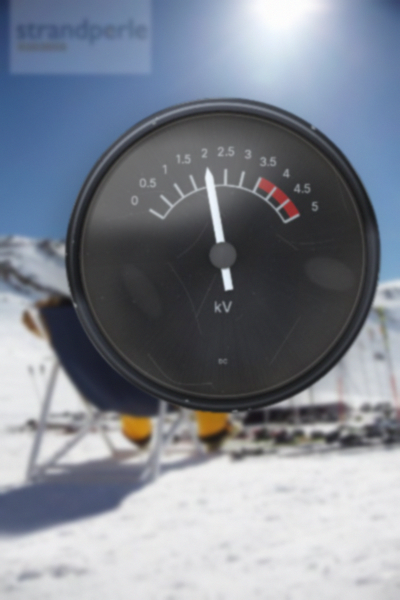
kV 2
